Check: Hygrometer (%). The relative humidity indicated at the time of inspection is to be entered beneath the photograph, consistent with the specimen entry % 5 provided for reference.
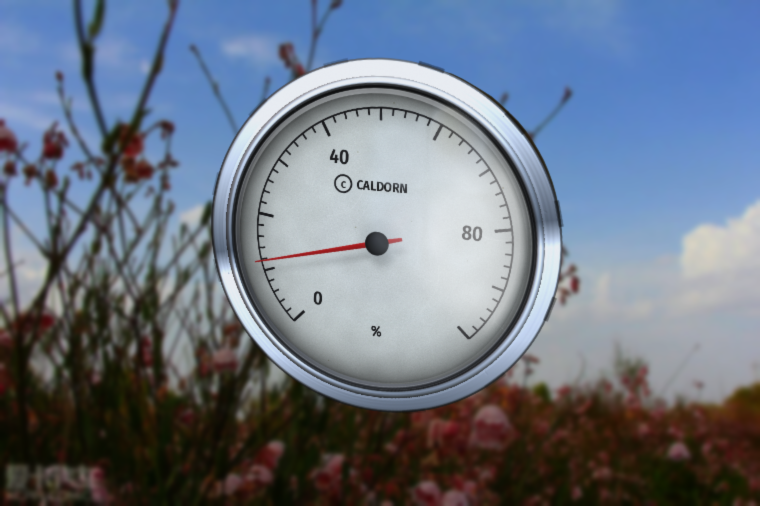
% 12
